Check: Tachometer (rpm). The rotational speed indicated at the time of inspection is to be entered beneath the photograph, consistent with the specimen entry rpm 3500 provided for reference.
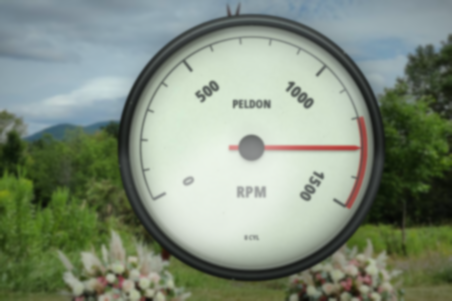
rpm 1300
